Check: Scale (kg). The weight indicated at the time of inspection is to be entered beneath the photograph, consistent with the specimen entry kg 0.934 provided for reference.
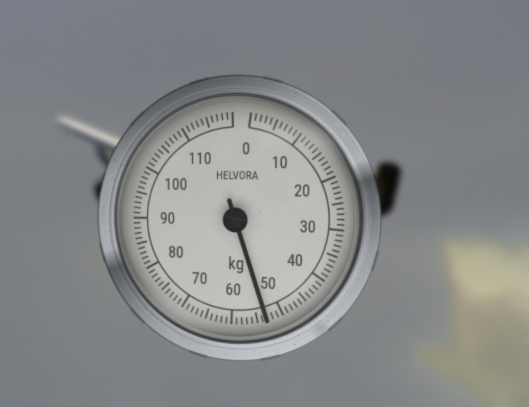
kg 53
